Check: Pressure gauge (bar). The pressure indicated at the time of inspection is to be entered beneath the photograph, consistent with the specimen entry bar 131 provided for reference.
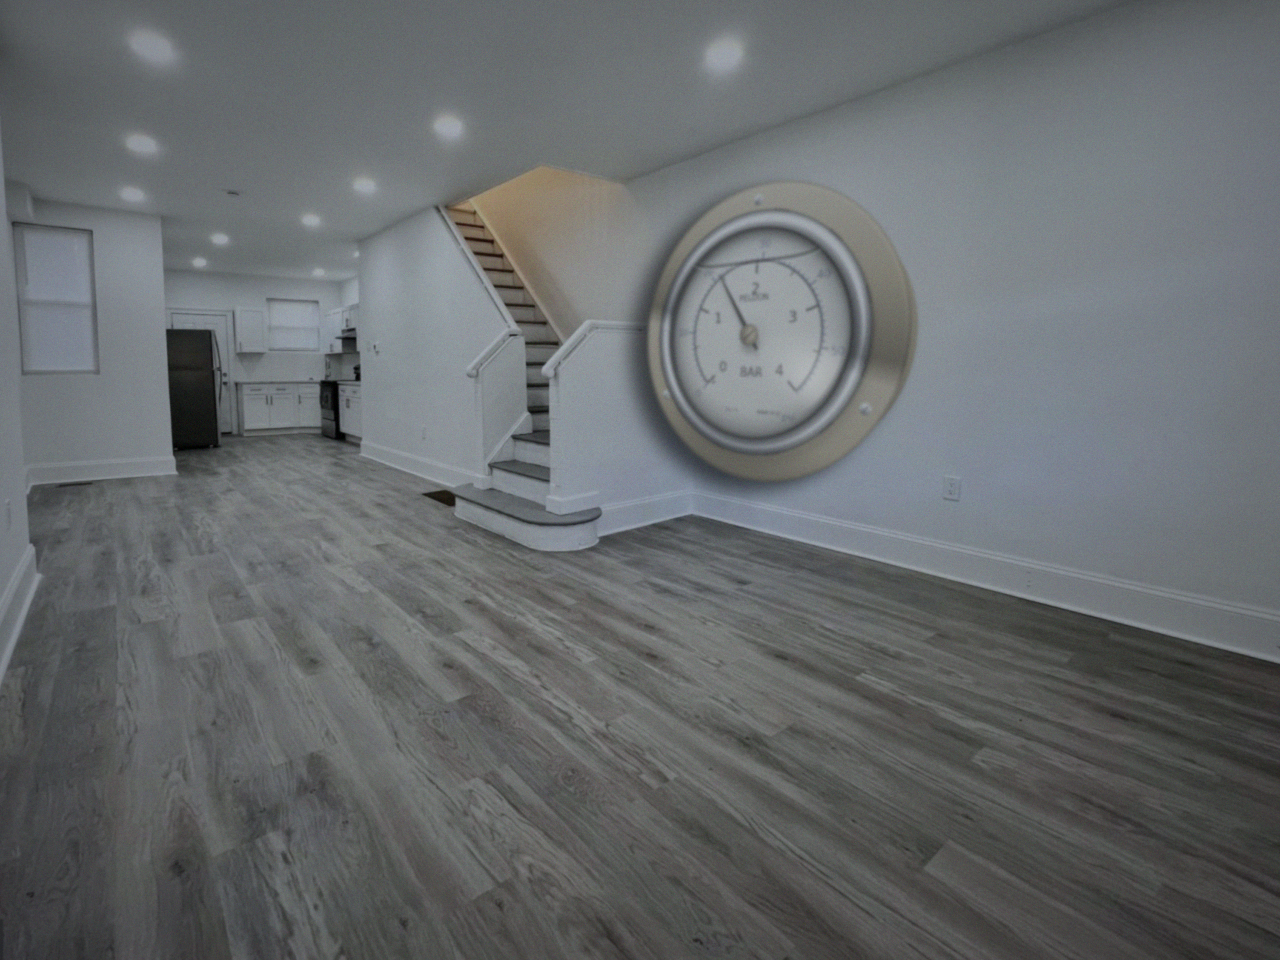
bar 1.5
